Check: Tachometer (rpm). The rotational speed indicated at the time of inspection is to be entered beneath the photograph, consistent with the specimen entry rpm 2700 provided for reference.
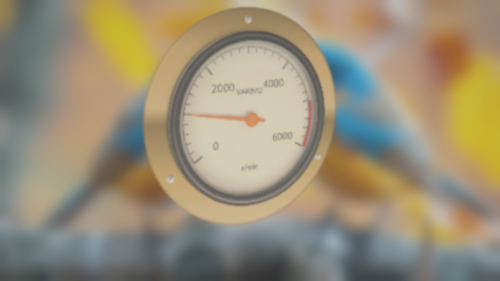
rpm 1000
